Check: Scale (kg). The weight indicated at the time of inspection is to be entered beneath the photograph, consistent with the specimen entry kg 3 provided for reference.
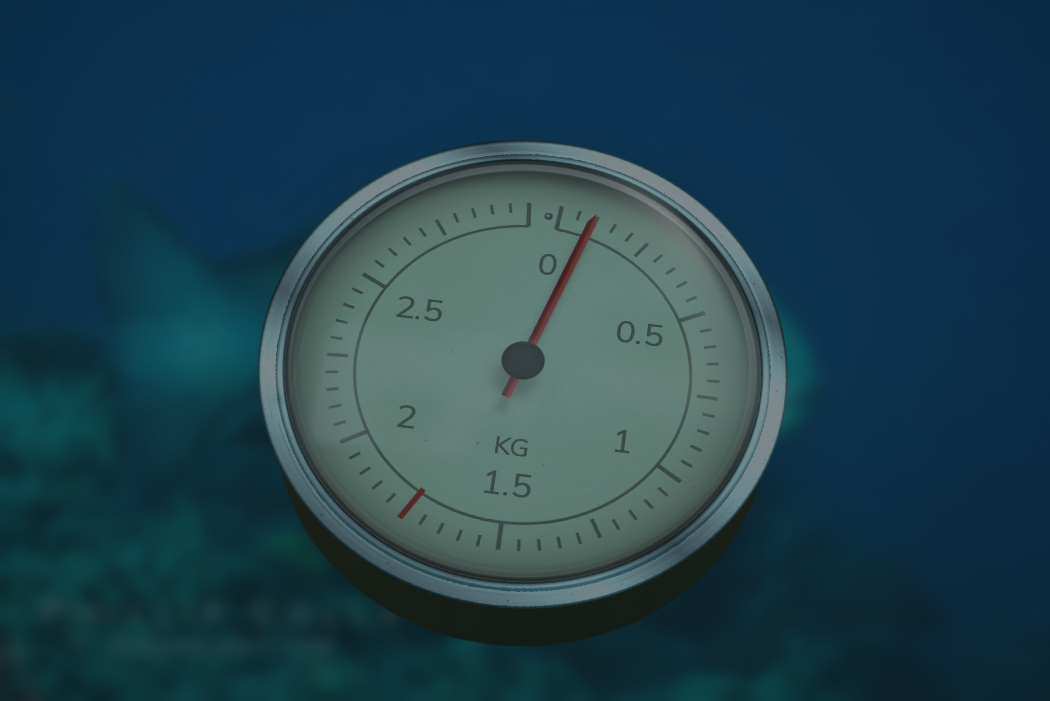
kg 0.1
